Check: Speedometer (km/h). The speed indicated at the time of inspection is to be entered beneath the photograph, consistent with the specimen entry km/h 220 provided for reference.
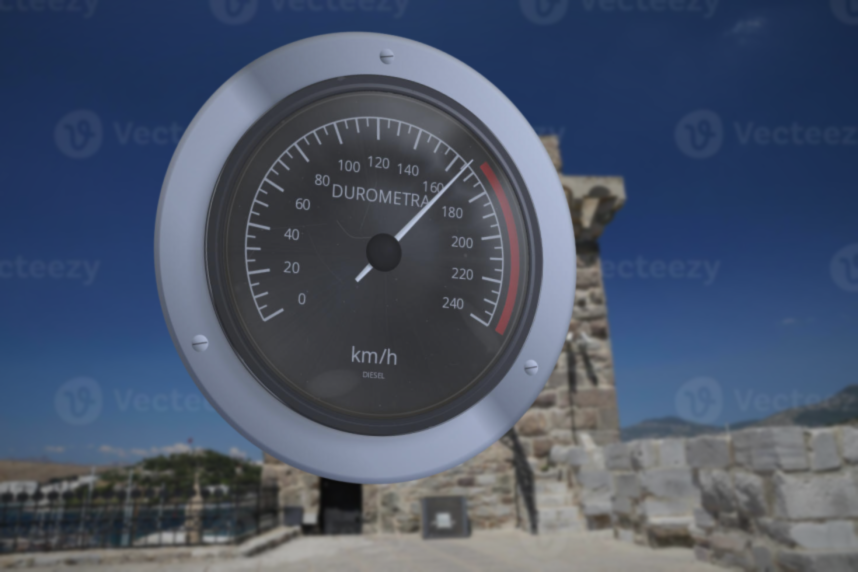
km/h 165
